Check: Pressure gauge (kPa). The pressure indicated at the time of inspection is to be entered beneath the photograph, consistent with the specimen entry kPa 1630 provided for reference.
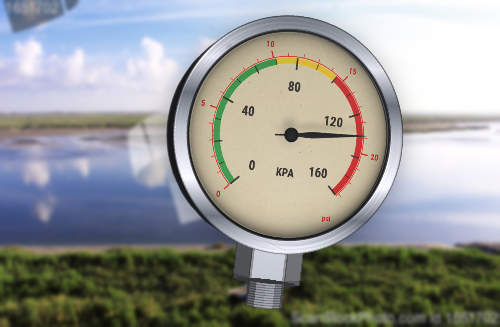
kPa 130
